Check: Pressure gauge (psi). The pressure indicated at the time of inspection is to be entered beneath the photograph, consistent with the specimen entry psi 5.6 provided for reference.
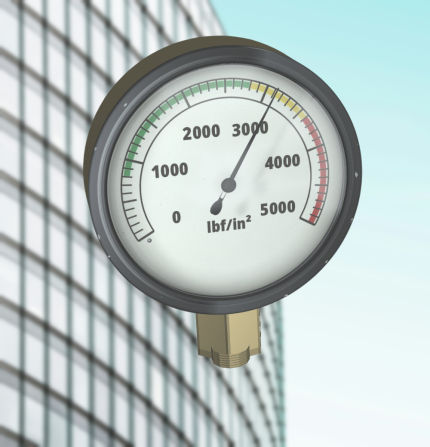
psi 3100
